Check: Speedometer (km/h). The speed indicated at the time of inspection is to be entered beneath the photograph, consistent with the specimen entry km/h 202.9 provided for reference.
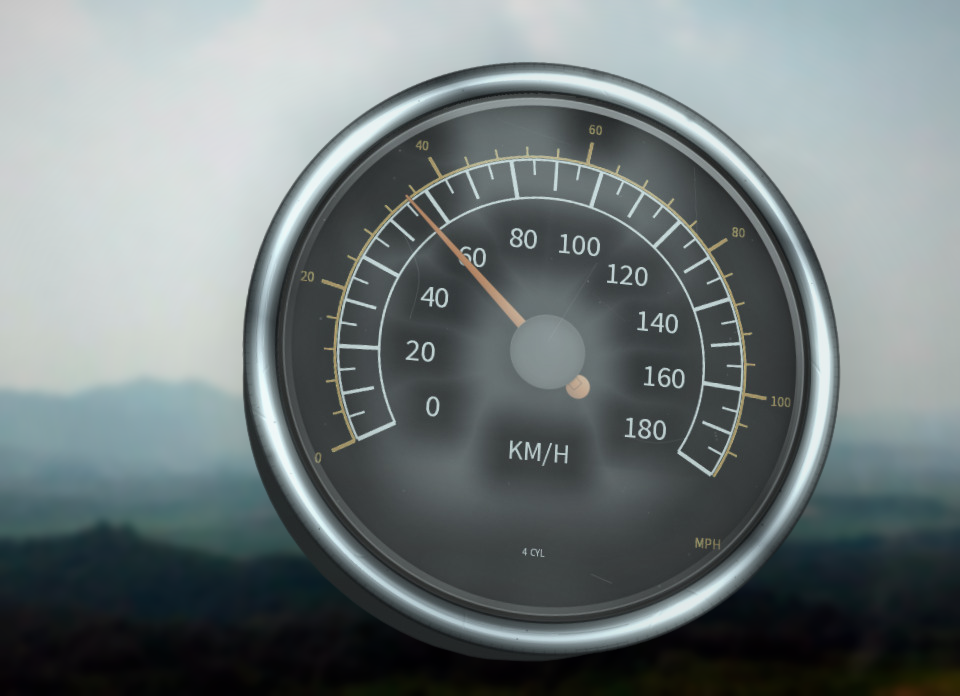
km/h 55
